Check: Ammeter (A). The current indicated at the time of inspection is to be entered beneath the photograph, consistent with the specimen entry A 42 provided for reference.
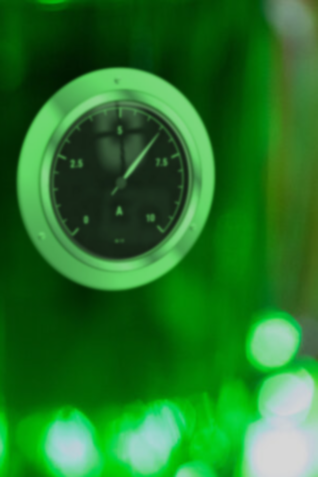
A 6.5
